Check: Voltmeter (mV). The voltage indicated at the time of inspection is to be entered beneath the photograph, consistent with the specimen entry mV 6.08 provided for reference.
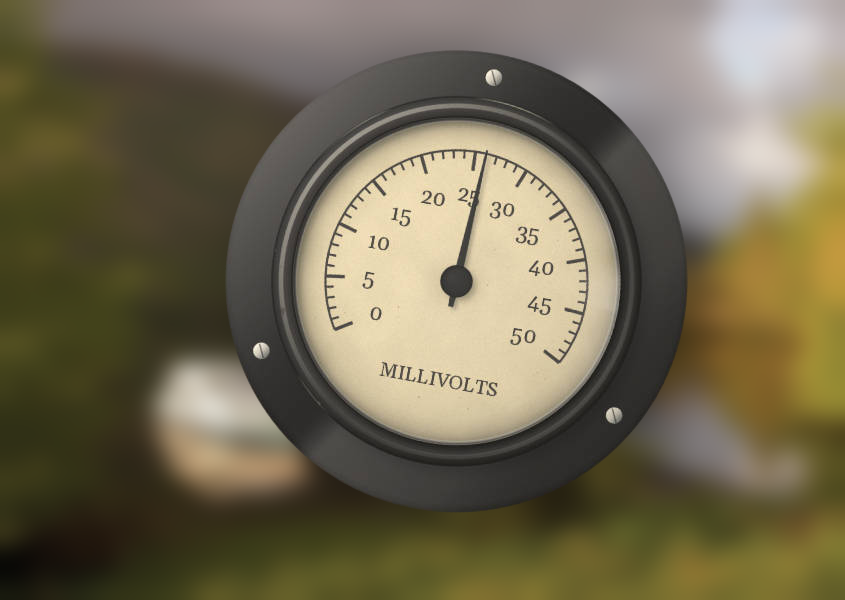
mV 26
